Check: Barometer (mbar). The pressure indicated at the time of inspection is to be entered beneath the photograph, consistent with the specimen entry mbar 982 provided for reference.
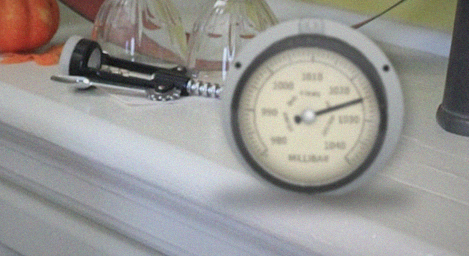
mbar 1025
